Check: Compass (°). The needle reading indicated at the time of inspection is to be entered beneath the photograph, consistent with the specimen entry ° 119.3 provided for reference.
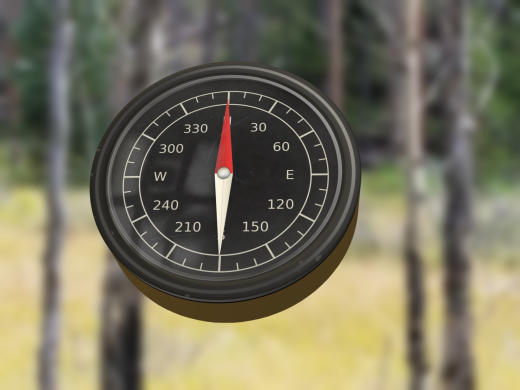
° 0
